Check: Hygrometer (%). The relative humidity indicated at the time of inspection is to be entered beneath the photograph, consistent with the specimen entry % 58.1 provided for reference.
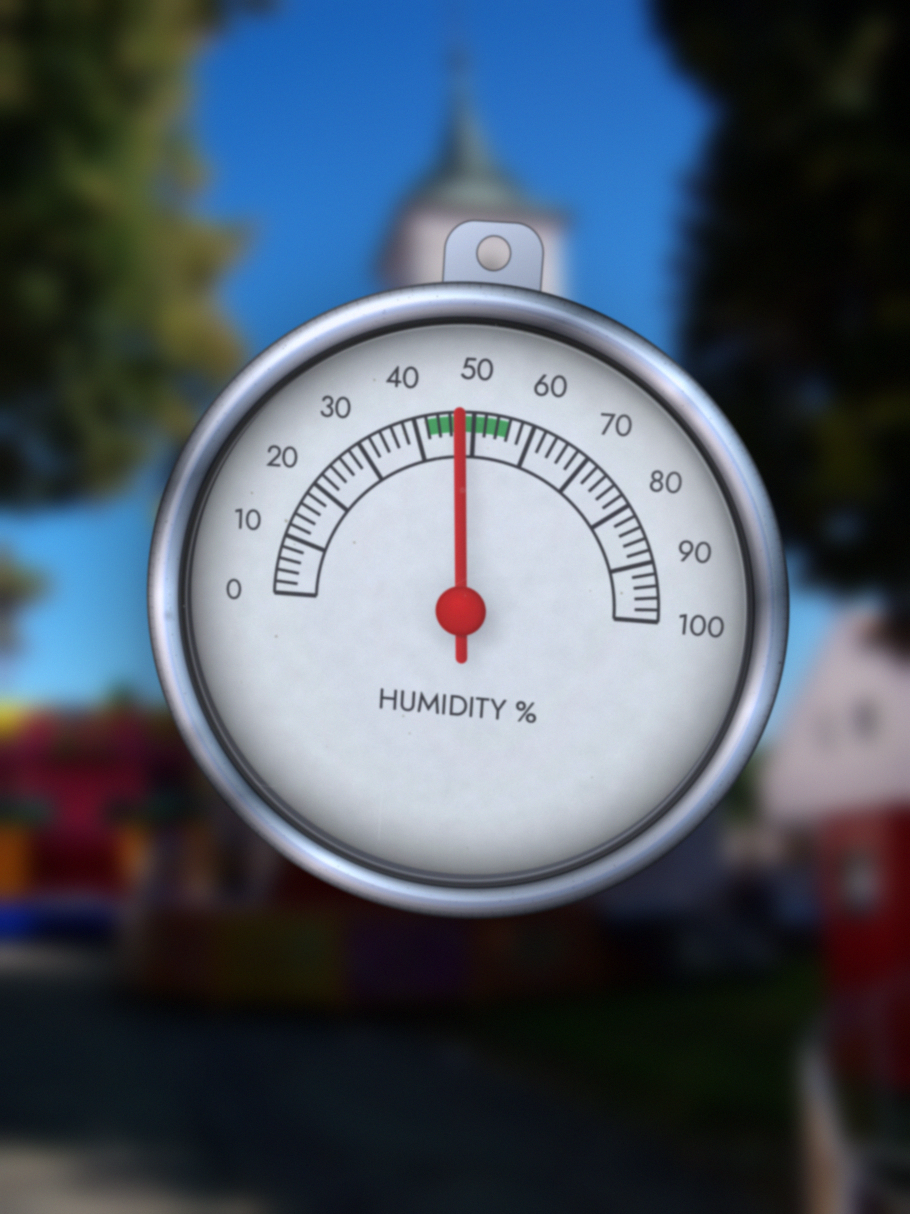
% 48
